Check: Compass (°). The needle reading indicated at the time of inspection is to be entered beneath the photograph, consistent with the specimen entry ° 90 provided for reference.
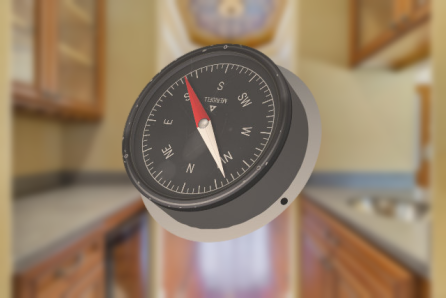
° 140
